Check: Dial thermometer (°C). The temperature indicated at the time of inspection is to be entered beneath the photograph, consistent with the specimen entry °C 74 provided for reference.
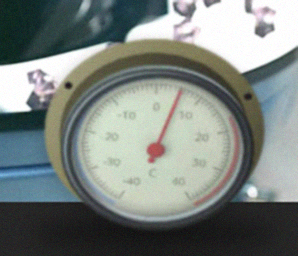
°C 5
